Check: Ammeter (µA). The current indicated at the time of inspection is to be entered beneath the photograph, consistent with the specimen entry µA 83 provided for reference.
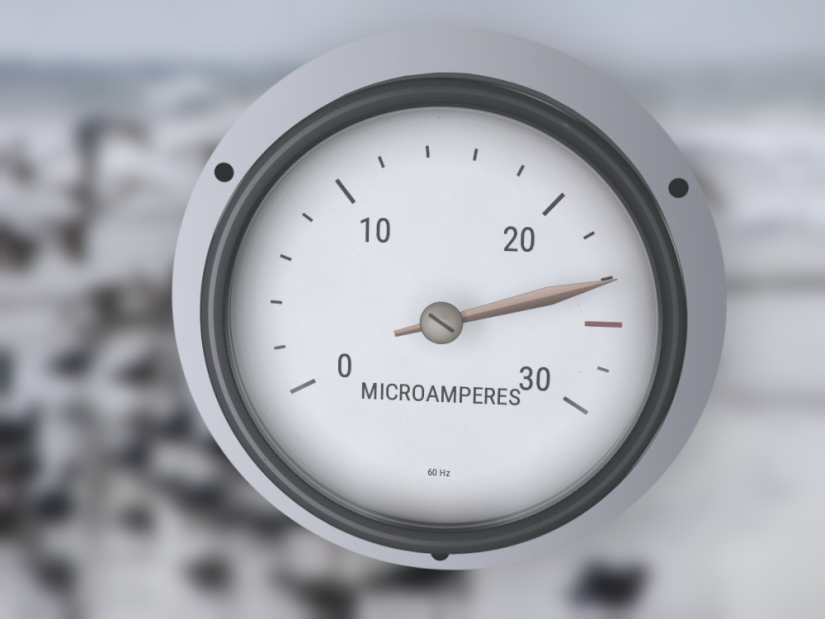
µA 24
